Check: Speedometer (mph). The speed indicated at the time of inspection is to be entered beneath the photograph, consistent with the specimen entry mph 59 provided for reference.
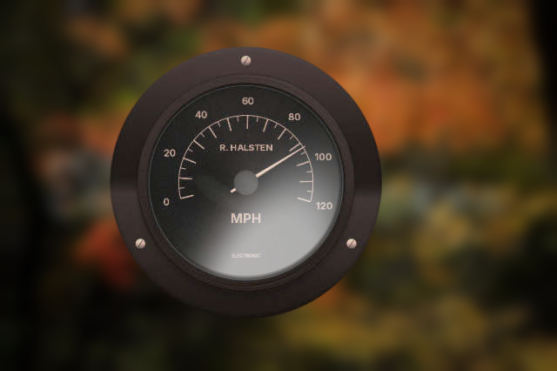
mph 92.5
